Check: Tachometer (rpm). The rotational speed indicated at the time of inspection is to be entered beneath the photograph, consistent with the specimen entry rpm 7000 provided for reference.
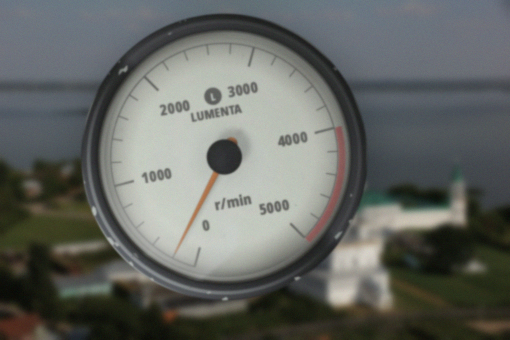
rpm 200
